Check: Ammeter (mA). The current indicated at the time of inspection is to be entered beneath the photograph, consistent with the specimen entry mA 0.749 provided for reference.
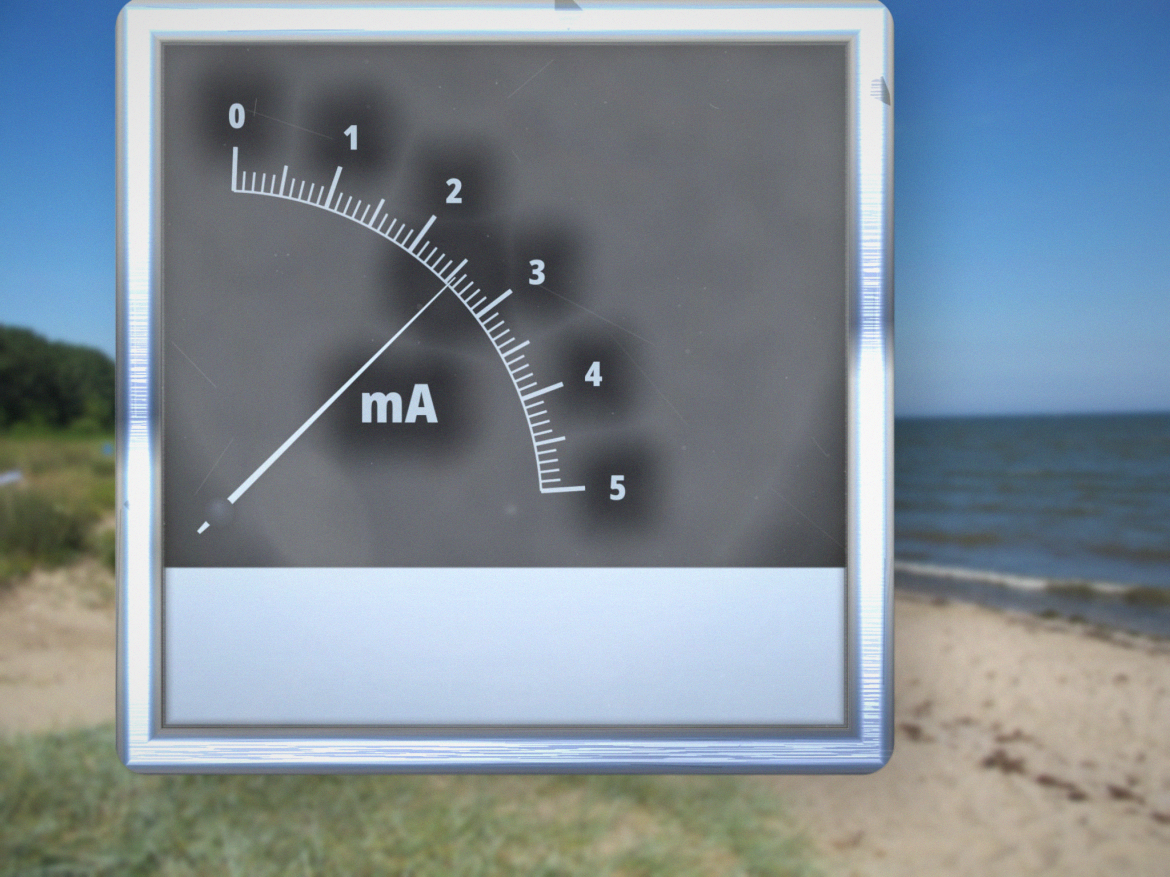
mA 2.55
